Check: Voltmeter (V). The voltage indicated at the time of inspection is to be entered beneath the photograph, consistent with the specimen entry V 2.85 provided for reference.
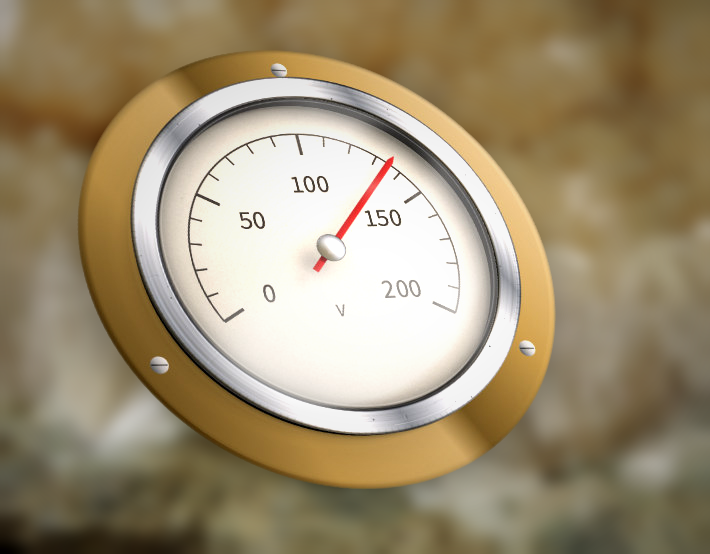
V 135
